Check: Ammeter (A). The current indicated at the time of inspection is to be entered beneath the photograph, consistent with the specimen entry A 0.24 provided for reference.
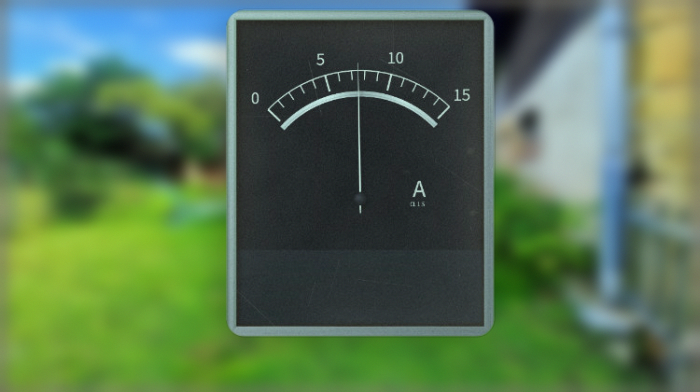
A 7.5
